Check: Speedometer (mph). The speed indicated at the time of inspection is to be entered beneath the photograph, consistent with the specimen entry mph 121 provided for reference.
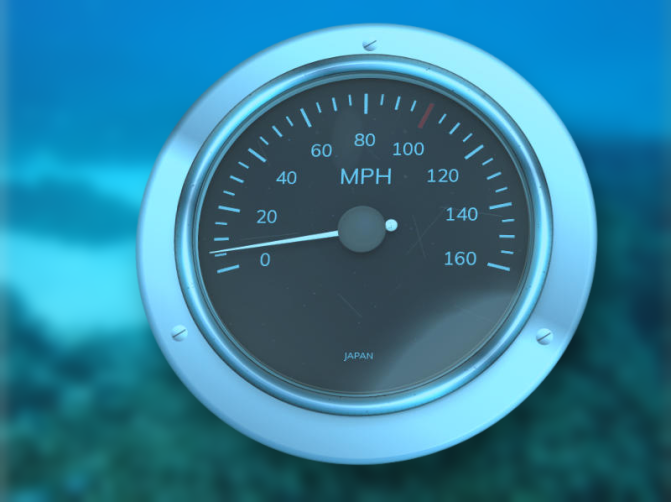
mph 5
